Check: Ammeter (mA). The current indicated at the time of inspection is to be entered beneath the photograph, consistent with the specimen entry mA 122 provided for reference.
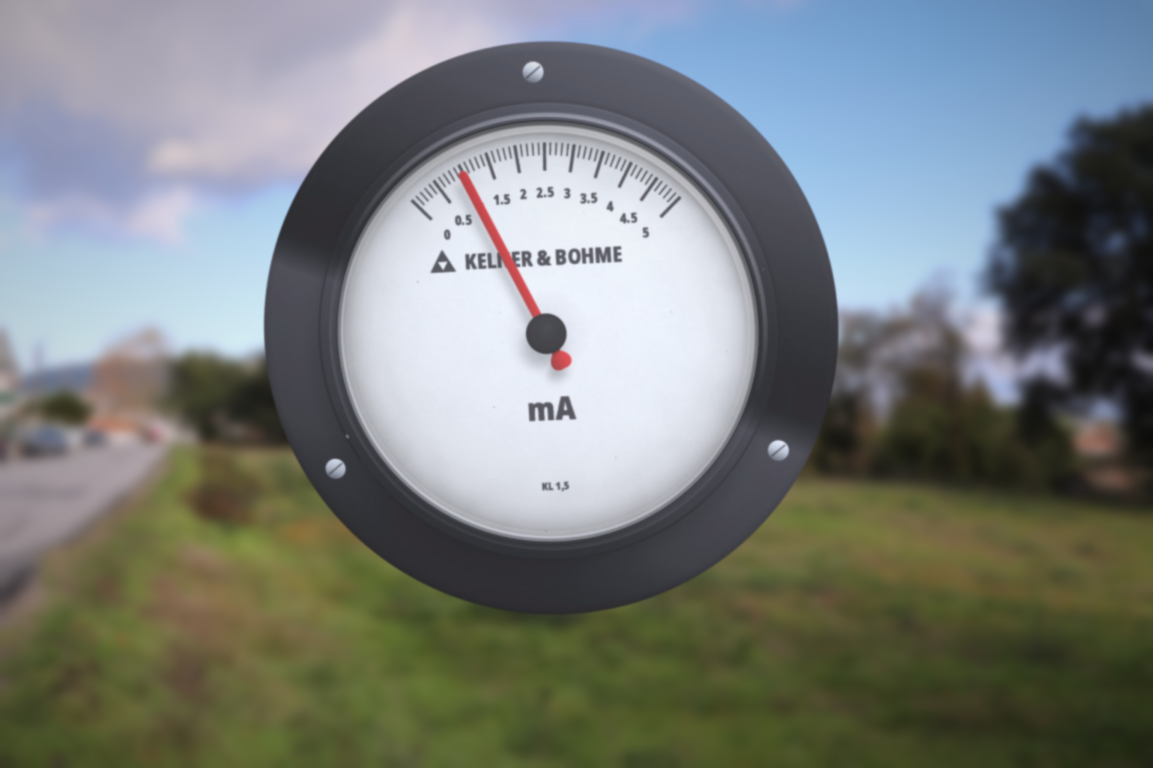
mA 1
